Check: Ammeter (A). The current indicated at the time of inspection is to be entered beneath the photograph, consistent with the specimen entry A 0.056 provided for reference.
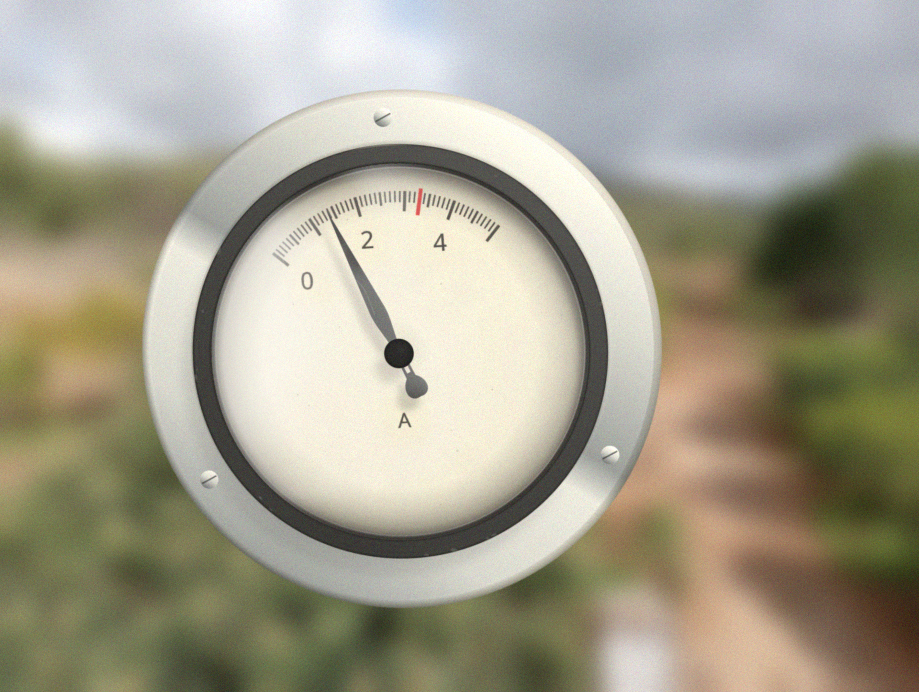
A 1.4
